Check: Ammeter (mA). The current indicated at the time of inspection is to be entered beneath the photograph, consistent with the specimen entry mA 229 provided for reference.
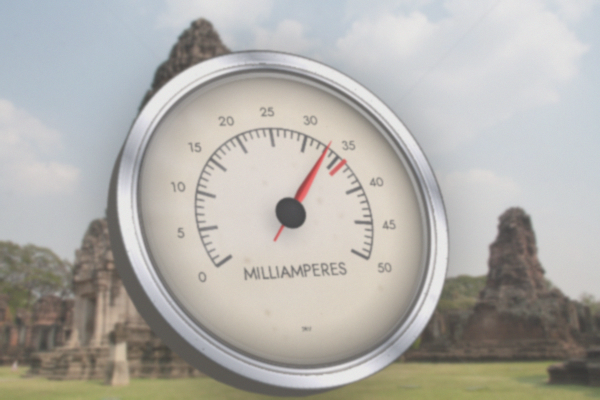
mA 33
